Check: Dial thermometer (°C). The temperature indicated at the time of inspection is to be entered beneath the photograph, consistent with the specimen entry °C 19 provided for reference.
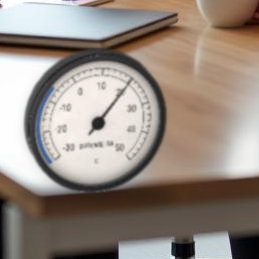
°C 20
